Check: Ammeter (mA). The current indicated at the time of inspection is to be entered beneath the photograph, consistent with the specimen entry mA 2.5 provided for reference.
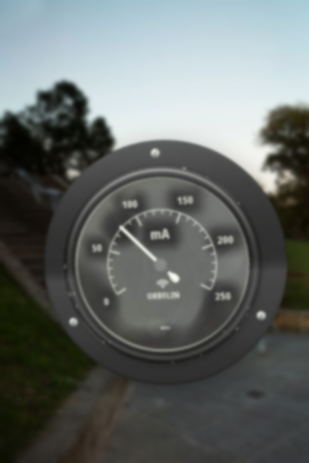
mA 80
